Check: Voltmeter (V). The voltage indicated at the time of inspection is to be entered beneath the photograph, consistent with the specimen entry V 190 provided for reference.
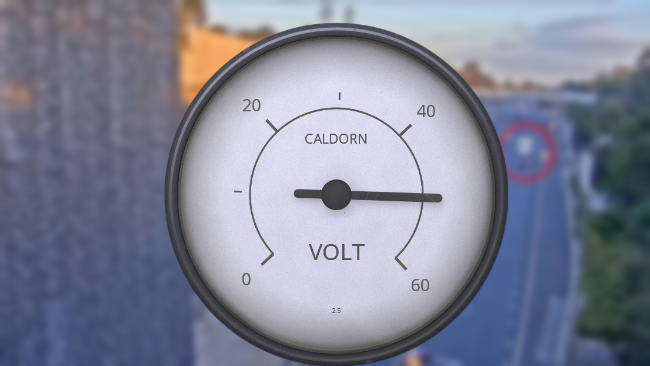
V 50
